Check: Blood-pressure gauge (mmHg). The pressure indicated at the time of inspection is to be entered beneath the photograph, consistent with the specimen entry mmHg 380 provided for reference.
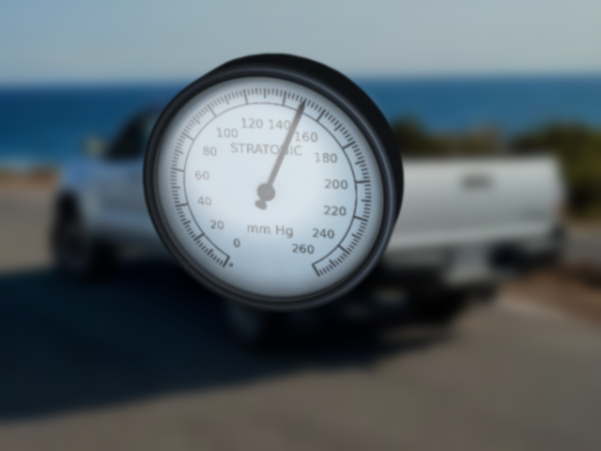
mmHg 150
